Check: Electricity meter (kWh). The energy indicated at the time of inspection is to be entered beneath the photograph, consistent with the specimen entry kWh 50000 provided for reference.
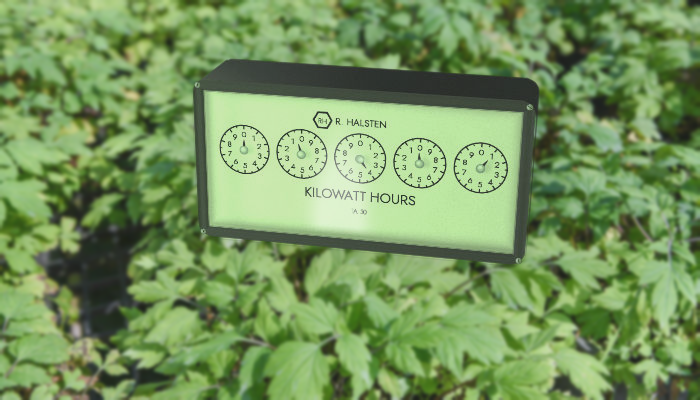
kWh 401
